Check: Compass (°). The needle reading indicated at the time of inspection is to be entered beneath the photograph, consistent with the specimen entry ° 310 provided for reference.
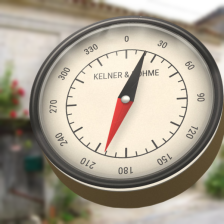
° 200
